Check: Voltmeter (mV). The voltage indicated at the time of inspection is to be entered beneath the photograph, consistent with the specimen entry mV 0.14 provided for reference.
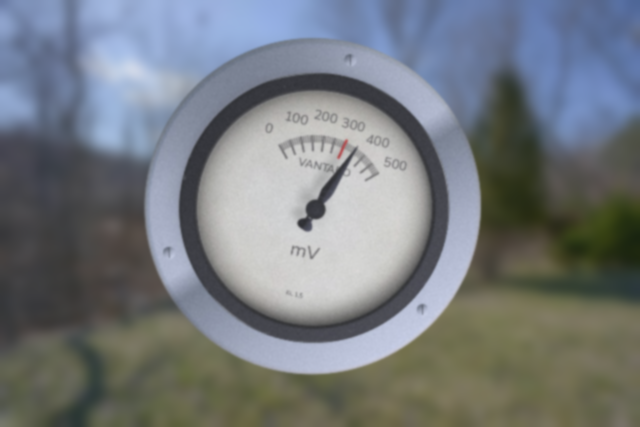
mV 350
